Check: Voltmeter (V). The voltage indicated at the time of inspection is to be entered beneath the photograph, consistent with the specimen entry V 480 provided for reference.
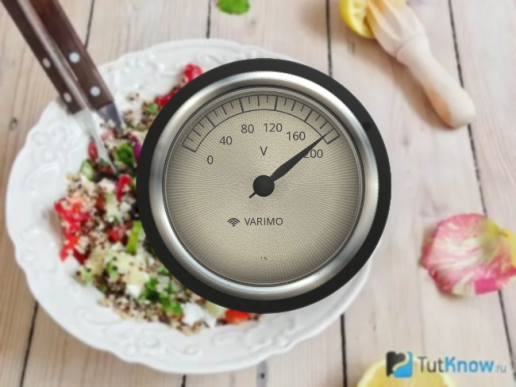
V 190
